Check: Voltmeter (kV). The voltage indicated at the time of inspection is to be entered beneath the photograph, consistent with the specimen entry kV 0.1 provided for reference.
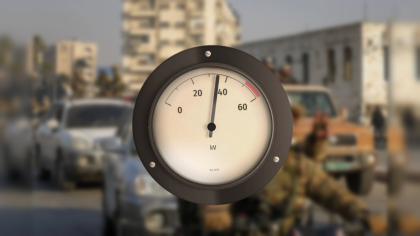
kV 35
